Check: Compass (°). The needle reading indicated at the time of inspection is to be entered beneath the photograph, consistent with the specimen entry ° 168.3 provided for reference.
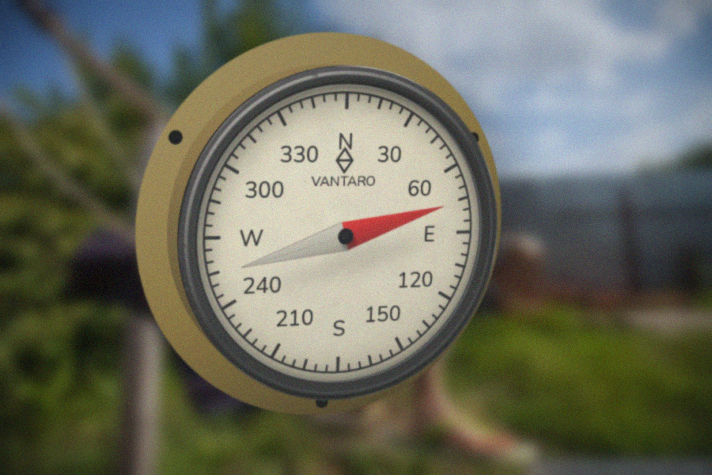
° 75
